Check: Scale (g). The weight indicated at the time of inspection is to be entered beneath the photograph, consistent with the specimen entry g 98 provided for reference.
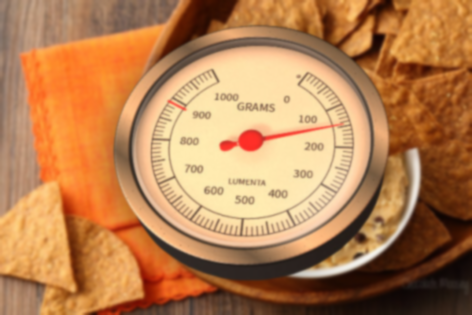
g 150
